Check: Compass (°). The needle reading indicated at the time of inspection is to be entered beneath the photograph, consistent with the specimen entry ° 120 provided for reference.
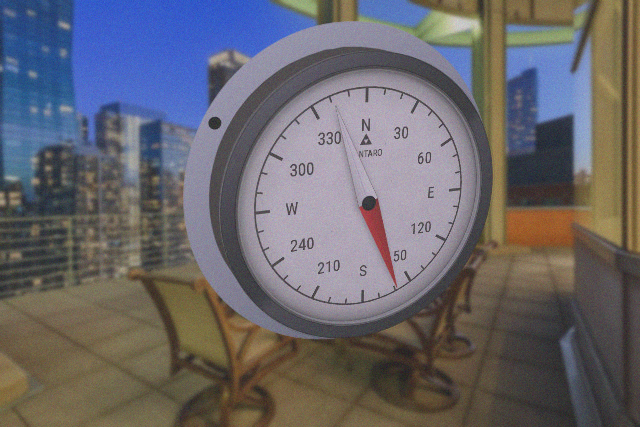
° 160
